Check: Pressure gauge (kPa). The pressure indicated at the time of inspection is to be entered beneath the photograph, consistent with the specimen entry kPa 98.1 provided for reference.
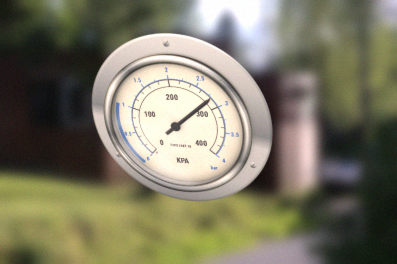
kPa 280
